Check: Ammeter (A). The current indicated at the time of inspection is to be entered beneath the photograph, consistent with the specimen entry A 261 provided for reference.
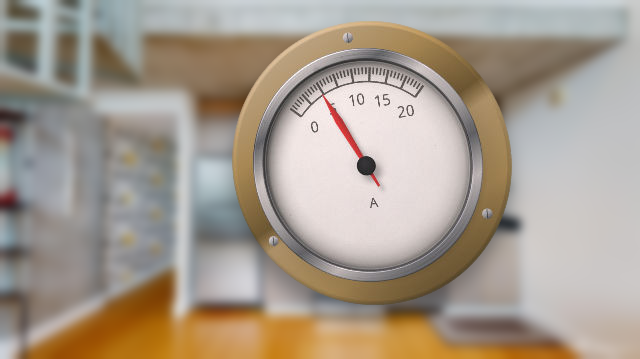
A 5
